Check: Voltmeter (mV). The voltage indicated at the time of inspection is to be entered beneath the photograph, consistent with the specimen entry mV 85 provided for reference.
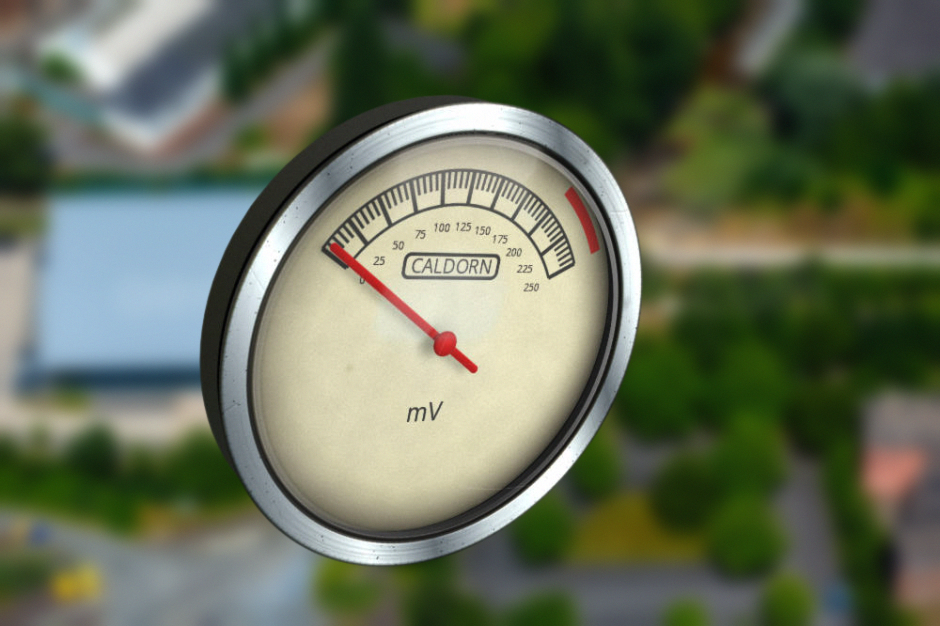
mV 5
